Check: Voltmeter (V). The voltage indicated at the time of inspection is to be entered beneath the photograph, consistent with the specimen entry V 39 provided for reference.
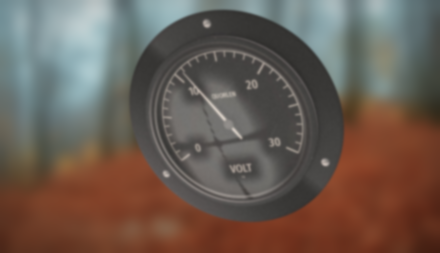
V 11
